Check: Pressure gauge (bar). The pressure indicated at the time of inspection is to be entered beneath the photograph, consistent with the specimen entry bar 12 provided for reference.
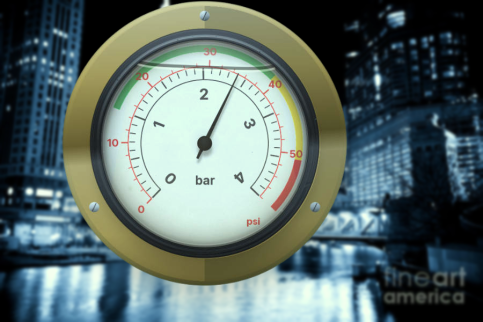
bar 2.4
